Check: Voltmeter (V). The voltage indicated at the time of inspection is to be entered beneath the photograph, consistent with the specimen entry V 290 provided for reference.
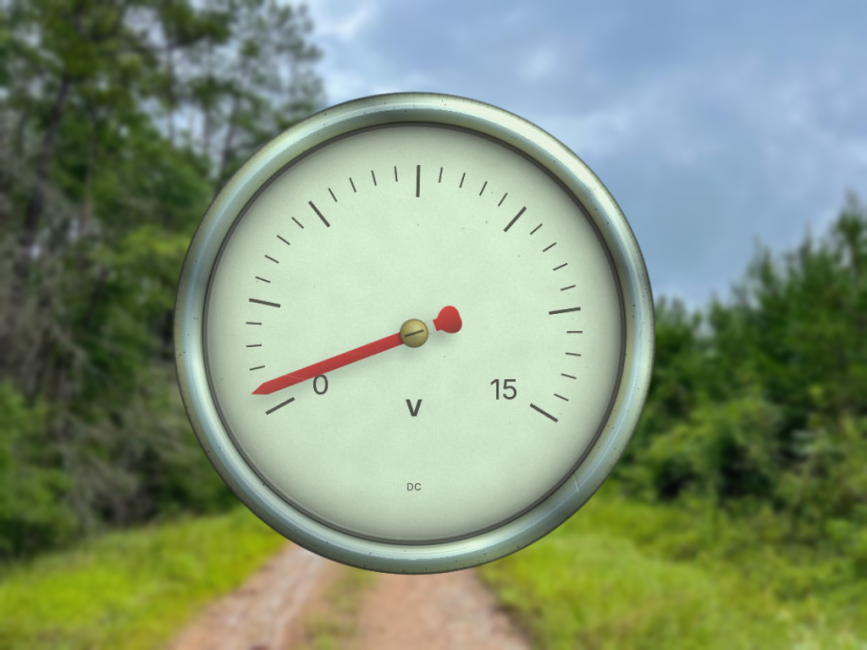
V 0.5
